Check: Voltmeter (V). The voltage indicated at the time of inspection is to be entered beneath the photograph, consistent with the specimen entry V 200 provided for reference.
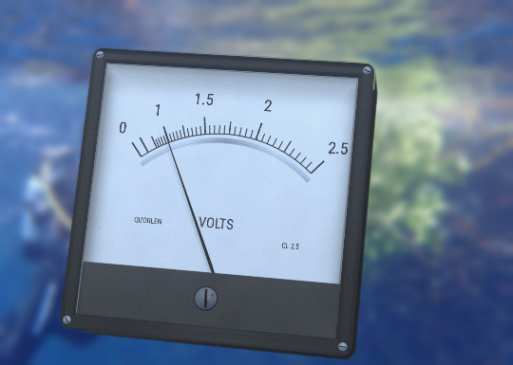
V 1
